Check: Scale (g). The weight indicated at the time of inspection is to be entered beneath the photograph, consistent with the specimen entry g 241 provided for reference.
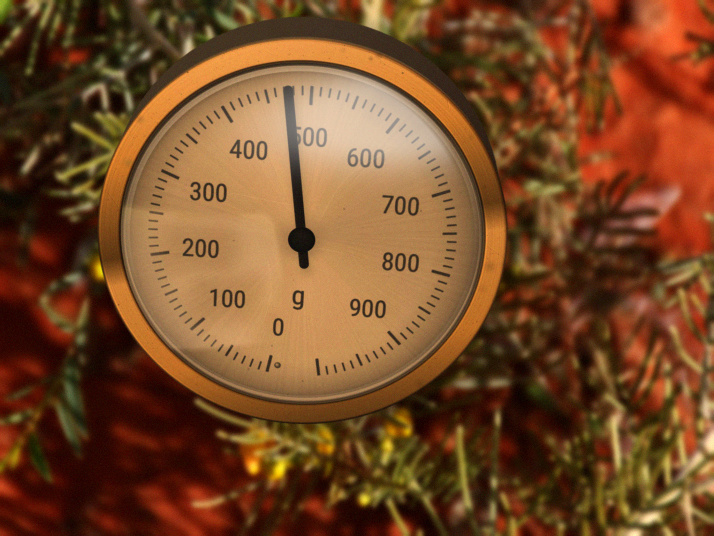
g 475
